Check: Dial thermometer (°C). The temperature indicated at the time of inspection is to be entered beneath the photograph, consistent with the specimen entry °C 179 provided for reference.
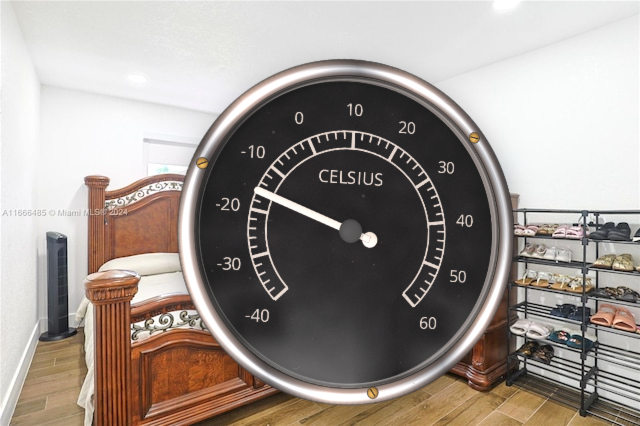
°C -16
